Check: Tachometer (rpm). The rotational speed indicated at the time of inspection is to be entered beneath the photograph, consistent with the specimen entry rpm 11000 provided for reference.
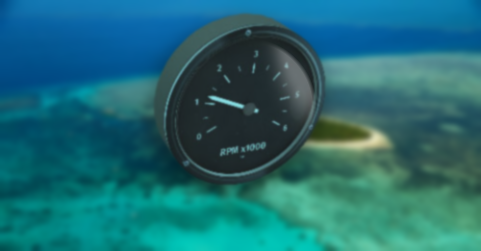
rpm 1250
